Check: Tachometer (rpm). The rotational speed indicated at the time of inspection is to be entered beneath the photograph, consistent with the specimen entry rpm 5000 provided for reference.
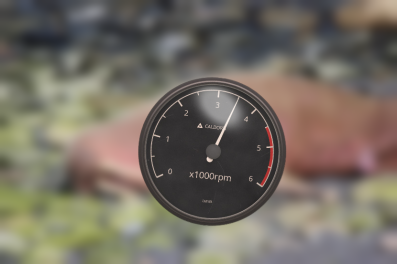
rpm 3500
